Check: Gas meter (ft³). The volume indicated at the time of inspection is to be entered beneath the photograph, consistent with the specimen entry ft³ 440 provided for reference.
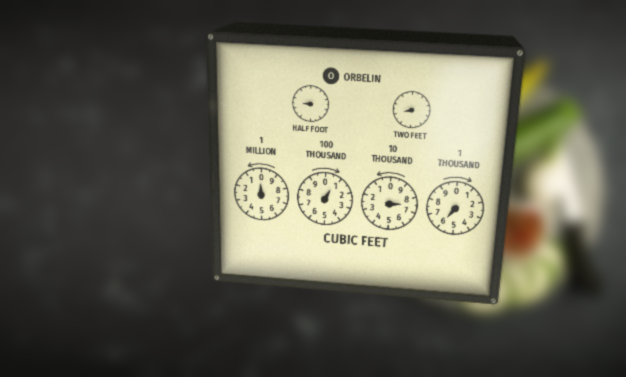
ft³ 7600
